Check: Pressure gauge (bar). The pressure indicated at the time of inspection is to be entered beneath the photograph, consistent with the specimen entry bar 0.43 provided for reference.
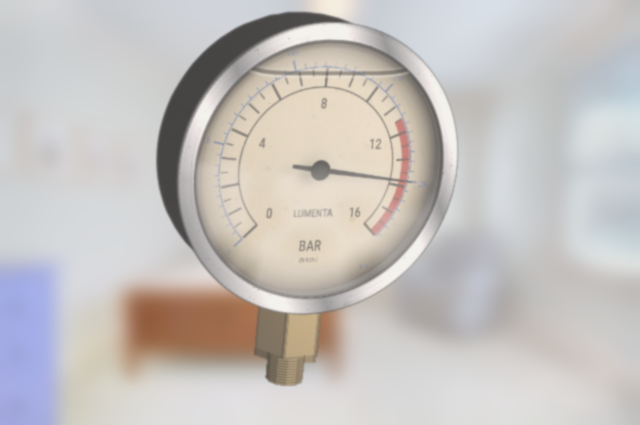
bar 13.75
